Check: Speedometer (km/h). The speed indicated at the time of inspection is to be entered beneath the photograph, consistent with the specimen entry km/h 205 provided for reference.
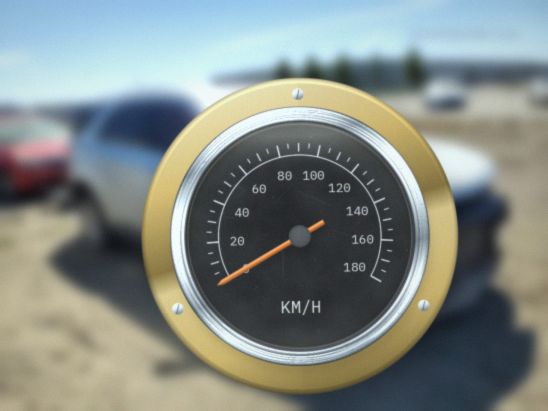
km/h 0
